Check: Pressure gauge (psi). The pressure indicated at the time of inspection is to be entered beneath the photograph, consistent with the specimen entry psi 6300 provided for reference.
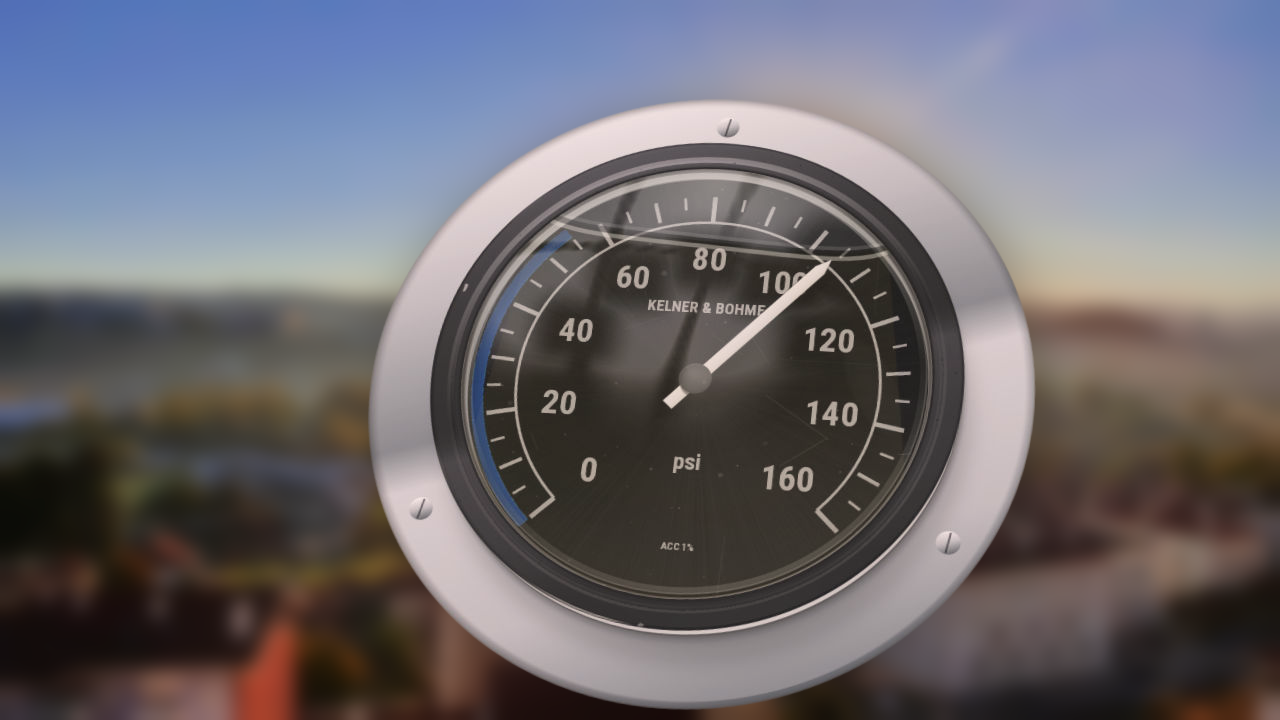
psi 105
